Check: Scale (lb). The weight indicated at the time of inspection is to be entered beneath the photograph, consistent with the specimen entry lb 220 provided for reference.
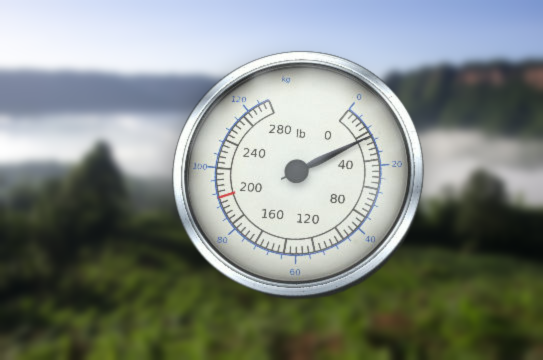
lb 24
